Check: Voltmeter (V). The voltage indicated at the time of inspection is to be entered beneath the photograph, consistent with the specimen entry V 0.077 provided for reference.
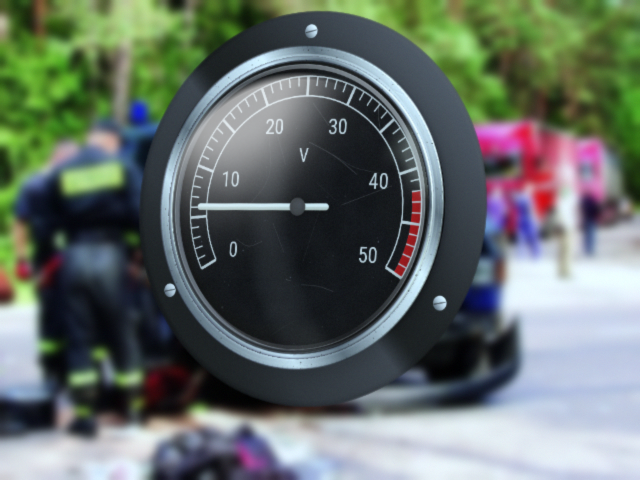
V 6
